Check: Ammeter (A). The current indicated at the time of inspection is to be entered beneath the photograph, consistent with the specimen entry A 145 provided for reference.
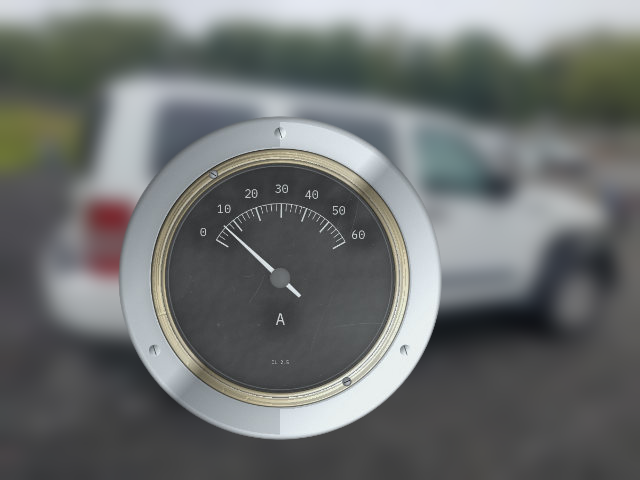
A 6
